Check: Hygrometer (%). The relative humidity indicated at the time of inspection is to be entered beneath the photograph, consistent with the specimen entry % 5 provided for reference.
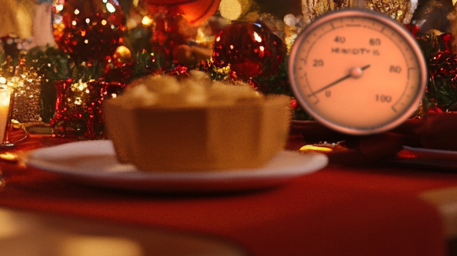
% 4
